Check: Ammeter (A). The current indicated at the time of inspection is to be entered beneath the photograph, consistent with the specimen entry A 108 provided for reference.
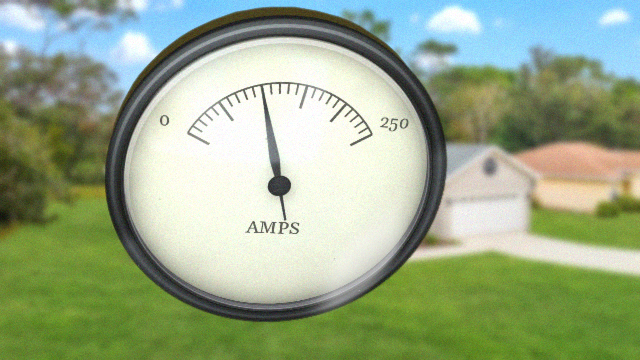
A 100
